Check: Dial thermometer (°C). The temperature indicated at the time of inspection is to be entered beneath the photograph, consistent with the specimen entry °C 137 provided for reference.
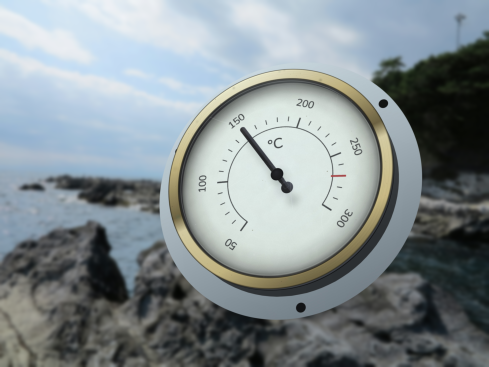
°C 150
